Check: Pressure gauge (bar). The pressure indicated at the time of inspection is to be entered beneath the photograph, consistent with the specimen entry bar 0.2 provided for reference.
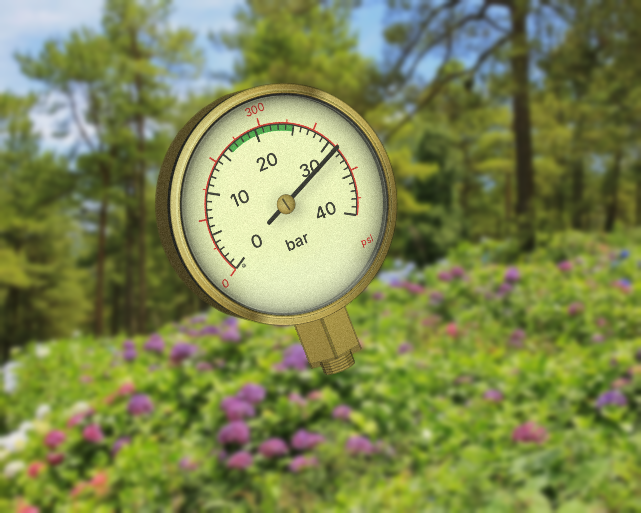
bar 31
